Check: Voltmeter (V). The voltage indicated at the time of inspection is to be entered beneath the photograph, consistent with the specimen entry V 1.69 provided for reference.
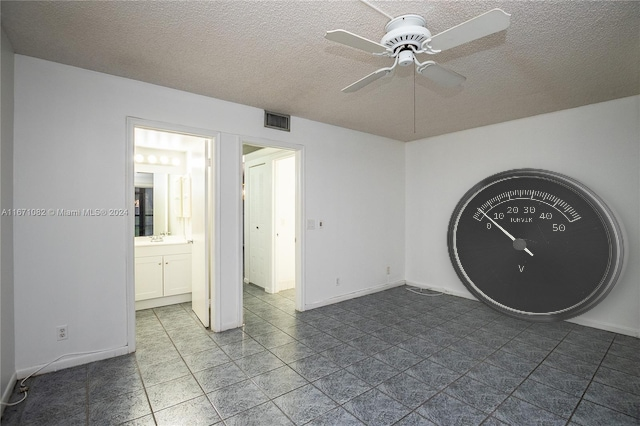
V 5
